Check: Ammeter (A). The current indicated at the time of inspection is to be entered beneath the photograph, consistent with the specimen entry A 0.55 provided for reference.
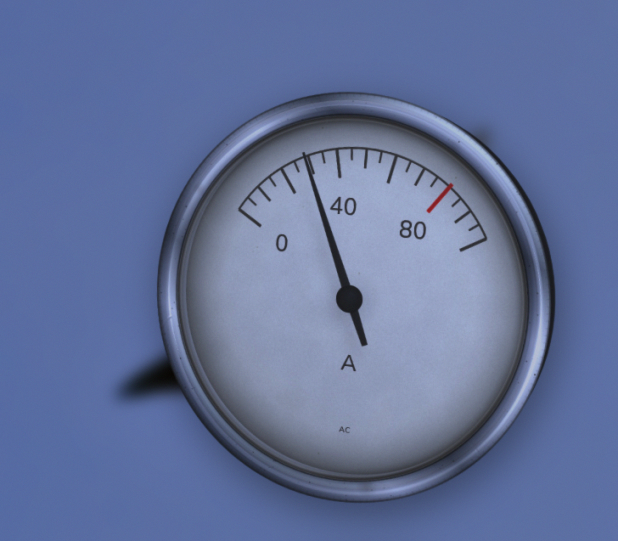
A 30
